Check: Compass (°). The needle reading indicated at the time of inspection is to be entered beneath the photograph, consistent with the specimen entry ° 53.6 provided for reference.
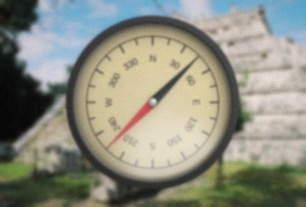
° 225
